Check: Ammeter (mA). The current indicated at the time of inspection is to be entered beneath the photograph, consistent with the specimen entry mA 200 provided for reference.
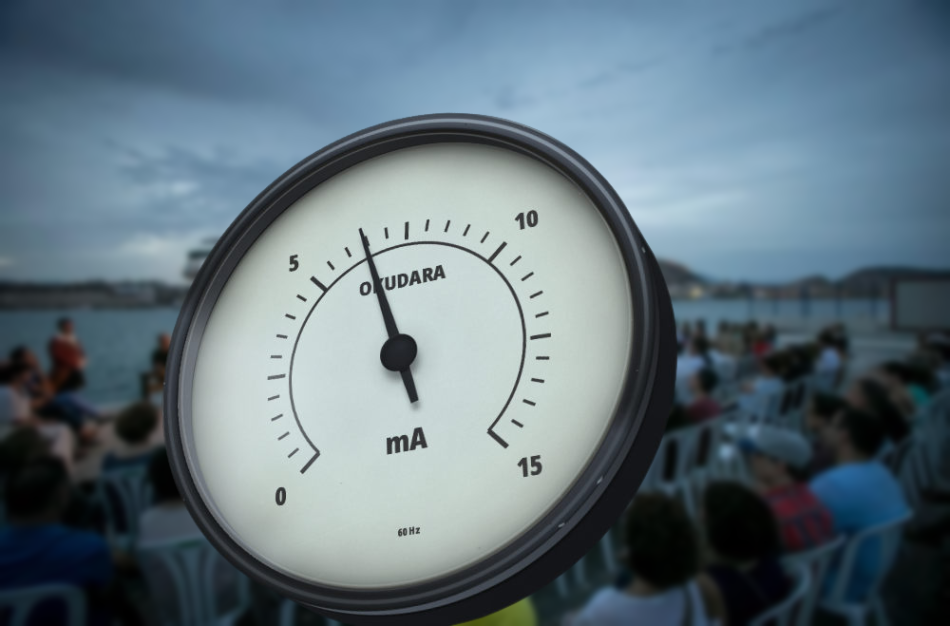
mA 6.5
